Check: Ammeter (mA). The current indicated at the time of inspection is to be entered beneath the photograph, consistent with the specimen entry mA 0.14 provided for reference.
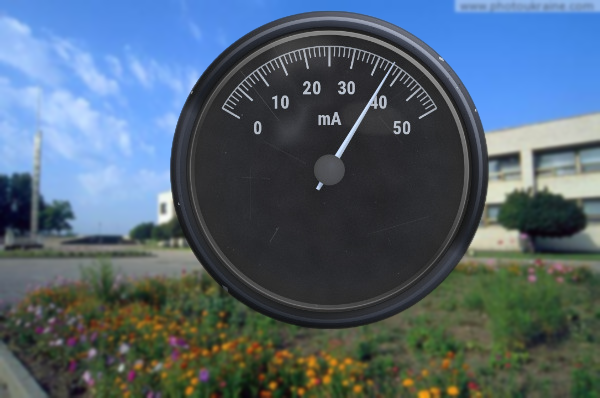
mA 38
